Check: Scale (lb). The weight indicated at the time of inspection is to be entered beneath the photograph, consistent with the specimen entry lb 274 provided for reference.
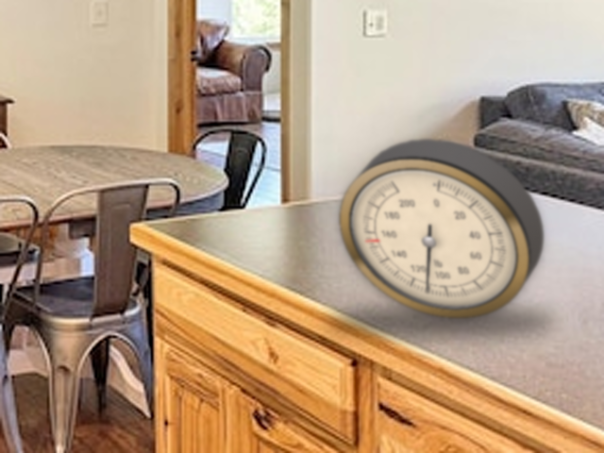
lb 110
